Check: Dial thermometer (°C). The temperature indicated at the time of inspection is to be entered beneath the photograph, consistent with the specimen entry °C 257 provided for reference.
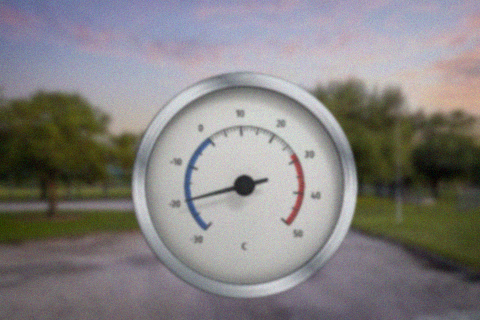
°C -20
